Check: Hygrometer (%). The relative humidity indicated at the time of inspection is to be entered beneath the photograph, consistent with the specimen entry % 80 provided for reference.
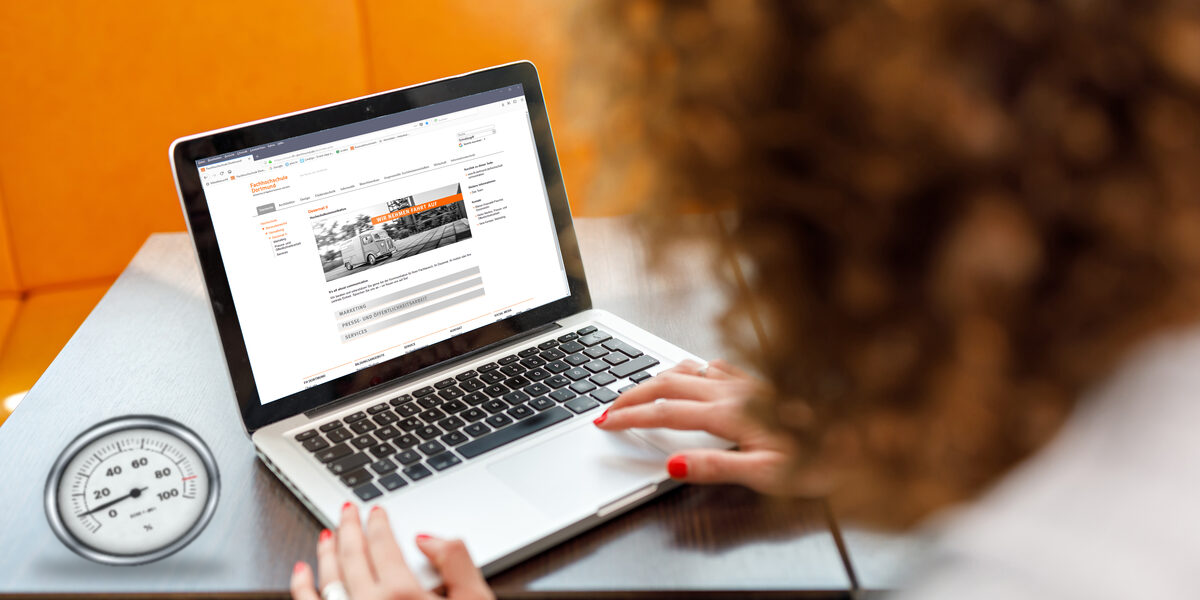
% 10
